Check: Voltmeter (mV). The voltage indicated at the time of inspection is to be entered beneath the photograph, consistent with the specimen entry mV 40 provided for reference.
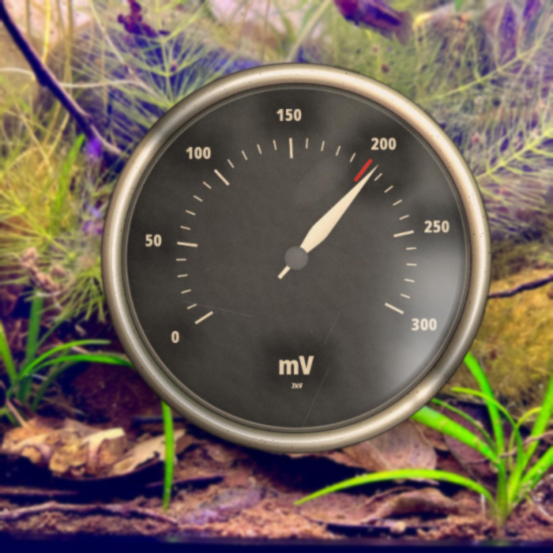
mV 205
